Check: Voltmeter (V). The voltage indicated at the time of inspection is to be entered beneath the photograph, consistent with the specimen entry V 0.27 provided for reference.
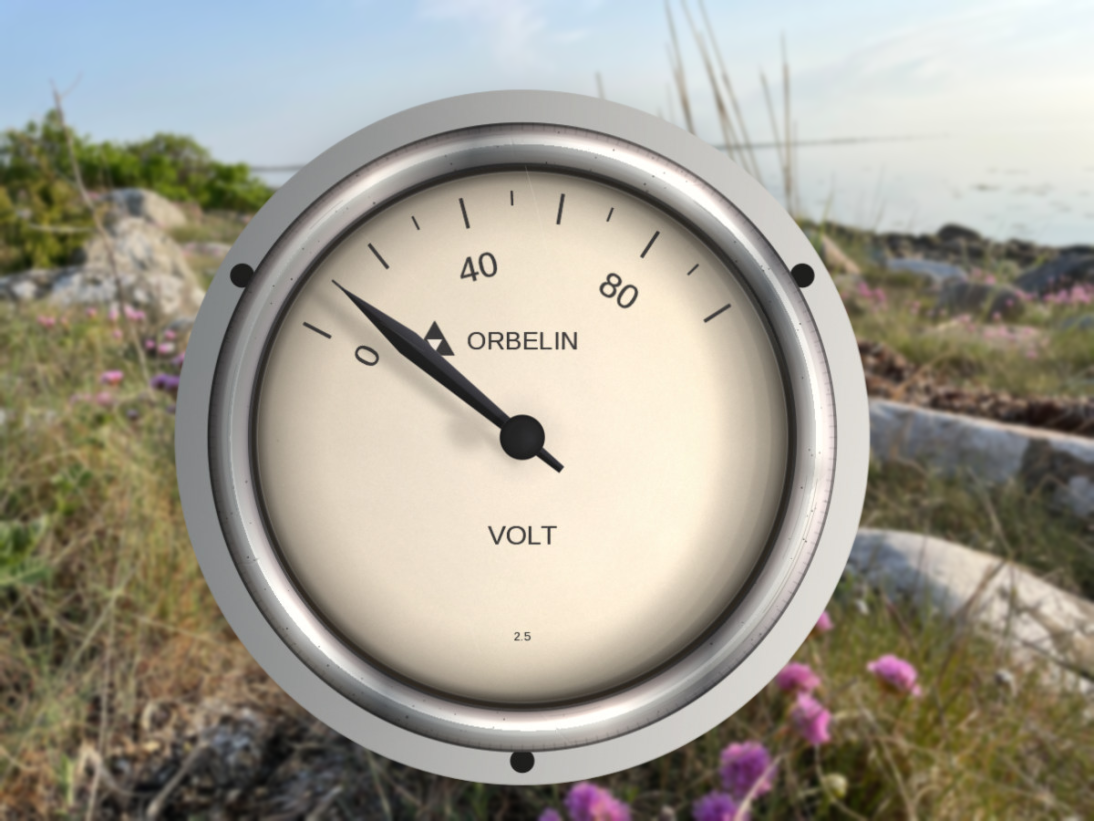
V 10
